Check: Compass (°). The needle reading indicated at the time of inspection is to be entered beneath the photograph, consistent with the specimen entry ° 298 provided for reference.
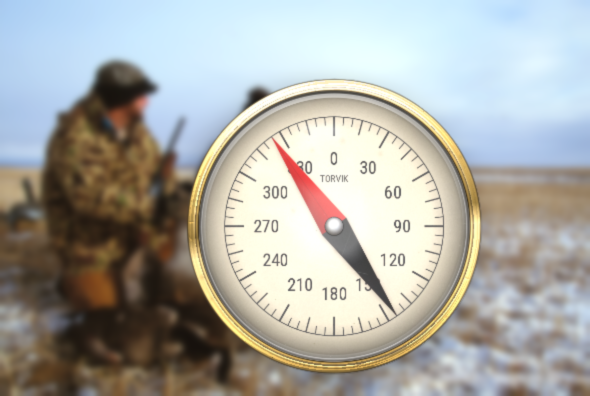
° 325
